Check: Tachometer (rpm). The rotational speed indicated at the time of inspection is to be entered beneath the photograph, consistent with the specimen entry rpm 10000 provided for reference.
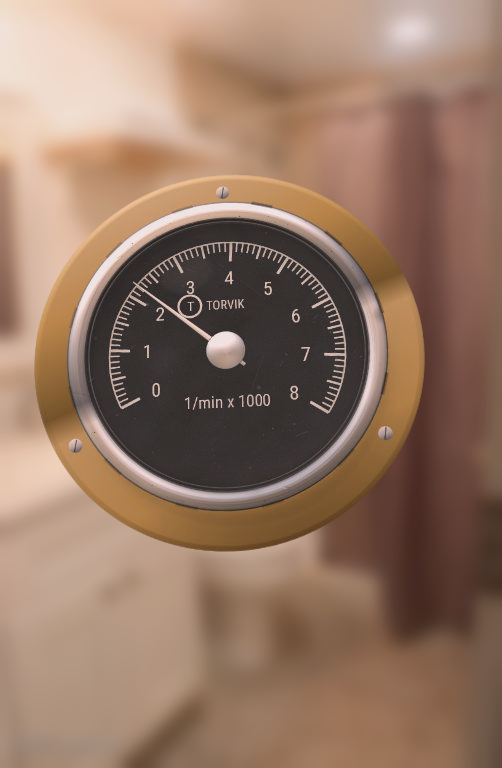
rpm 2200
